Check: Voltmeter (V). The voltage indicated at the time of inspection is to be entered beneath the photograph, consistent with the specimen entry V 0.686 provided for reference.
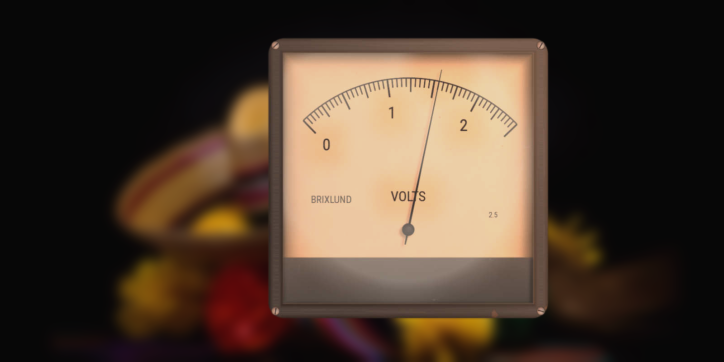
V 1.55
